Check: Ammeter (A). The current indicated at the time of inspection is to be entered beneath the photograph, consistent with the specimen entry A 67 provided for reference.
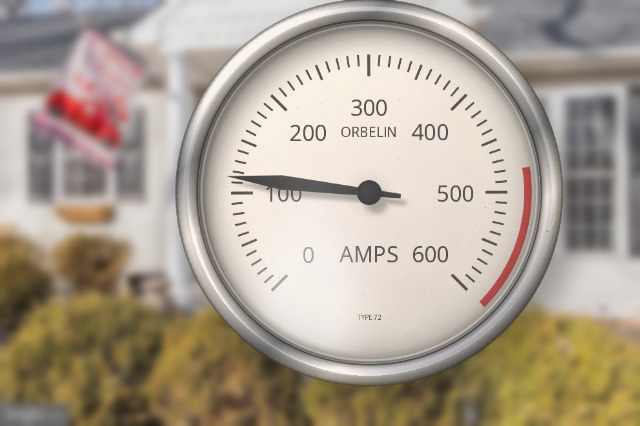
A 115
